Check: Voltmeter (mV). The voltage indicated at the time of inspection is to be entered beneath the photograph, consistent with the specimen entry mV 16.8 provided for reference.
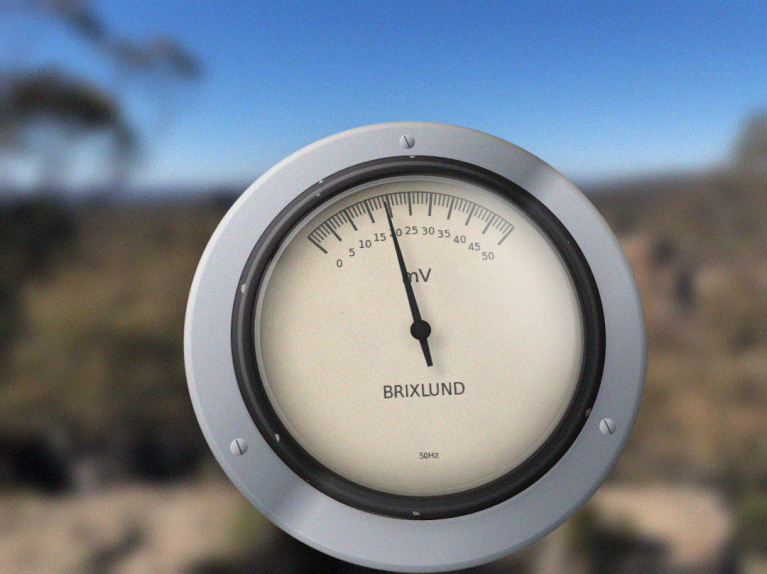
mV 19
